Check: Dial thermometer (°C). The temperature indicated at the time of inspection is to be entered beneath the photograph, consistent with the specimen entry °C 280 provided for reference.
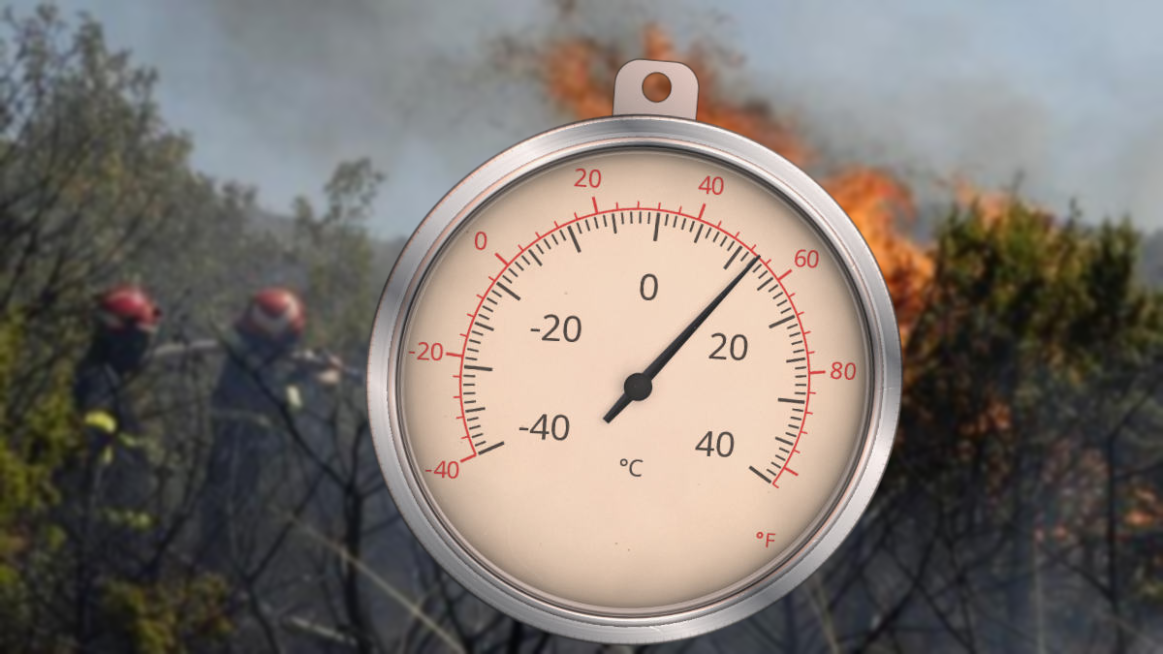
°C 12
